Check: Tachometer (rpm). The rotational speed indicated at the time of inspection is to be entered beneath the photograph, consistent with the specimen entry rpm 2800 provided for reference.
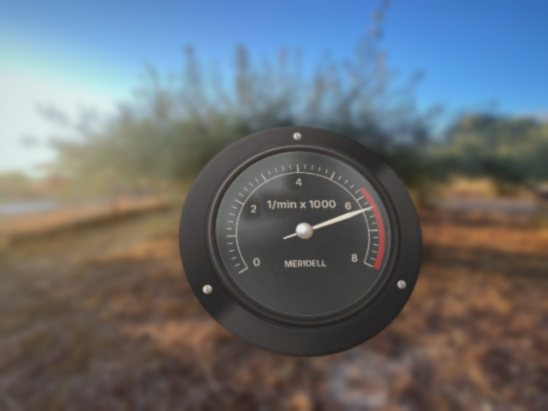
rpm 6400
